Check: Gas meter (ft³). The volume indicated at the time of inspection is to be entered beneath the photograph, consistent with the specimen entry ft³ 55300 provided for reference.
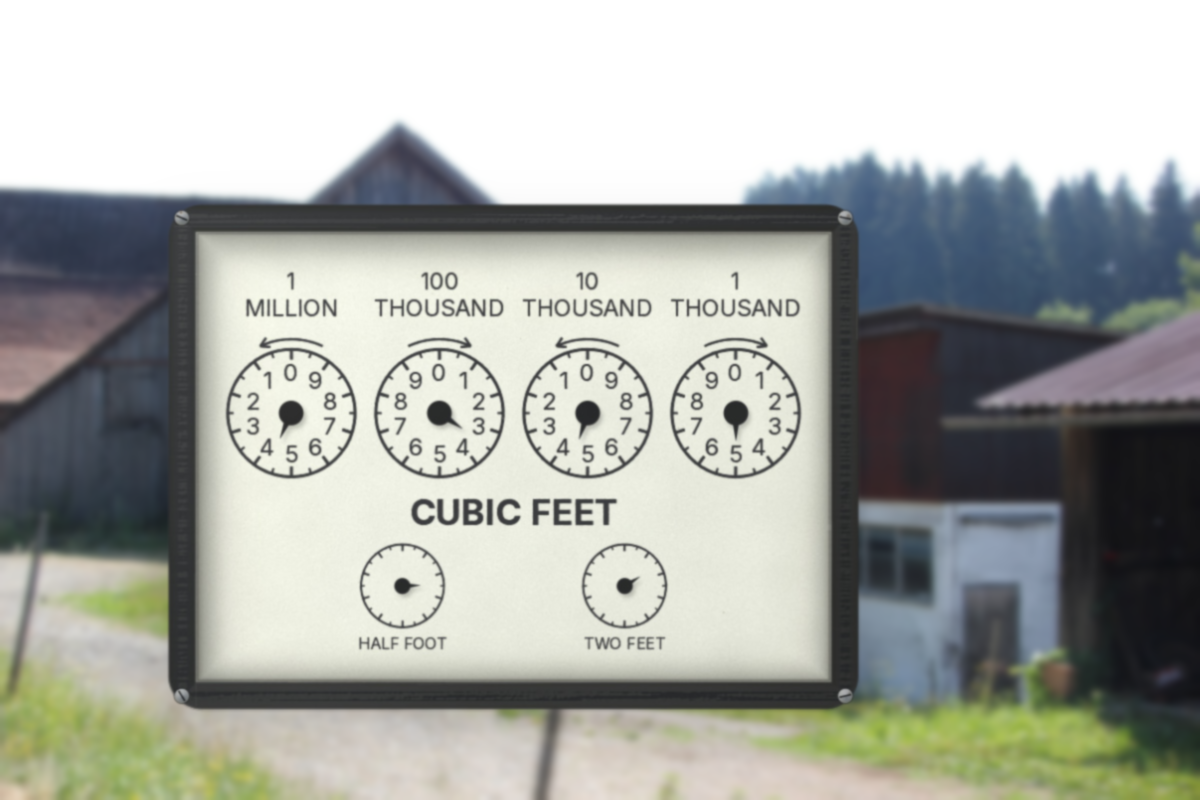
ft³ 434500
